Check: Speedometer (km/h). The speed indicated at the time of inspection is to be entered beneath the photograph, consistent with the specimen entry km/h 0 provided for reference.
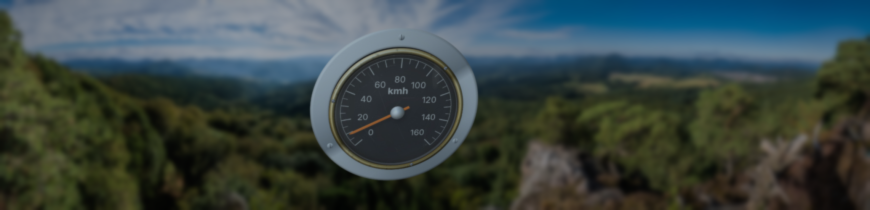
km/h 10
